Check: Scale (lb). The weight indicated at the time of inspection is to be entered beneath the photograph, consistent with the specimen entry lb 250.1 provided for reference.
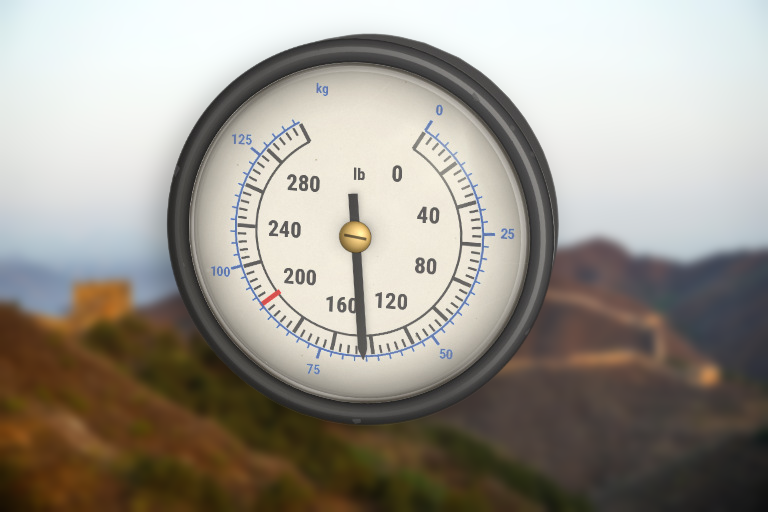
lb 144
